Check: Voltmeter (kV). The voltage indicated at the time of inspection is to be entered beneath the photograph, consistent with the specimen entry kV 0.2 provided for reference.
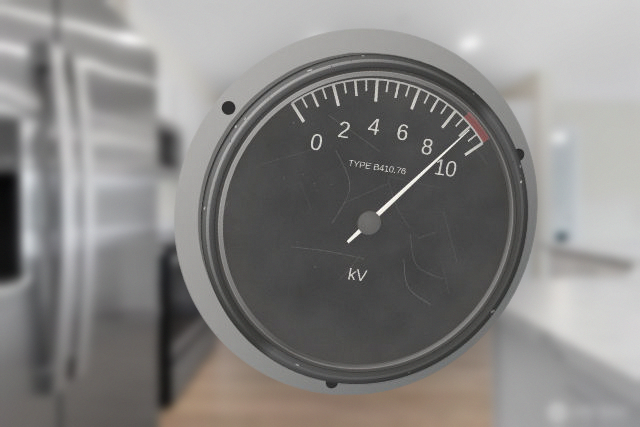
kV 9
